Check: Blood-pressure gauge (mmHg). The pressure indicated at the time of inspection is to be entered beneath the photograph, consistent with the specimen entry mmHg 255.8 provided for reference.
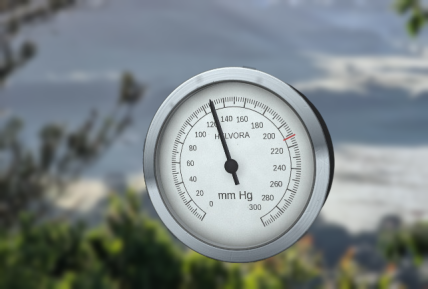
mmHg 130
